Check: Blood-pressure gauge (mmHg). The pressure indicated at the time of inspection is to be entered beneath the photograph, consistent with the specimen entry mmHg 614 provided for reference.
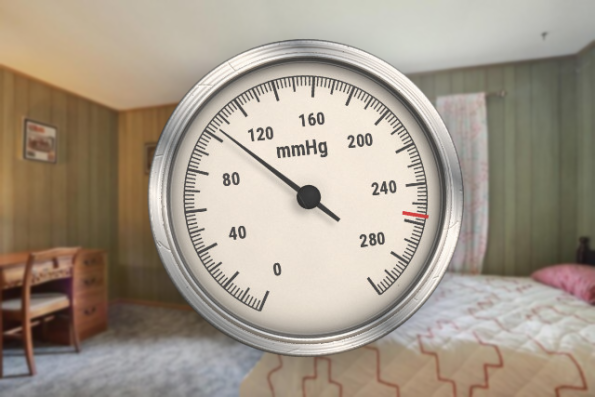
mmHg 104
